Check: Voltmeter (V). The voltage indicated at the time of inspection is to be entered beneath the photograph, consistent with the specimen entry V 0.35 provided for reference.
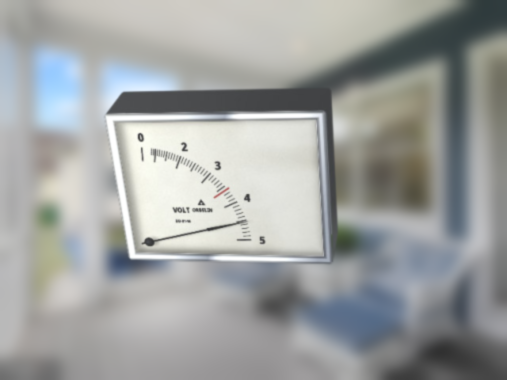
V 4.5
